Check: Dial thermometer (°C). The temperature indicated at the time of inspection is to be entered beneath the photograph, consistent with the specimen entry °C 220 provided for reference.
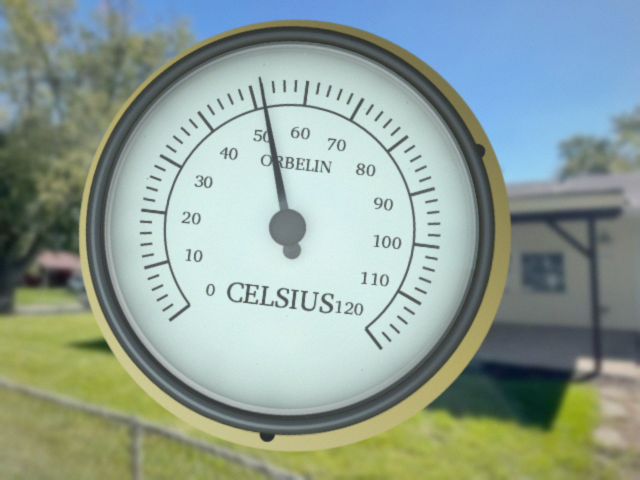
°C 52
